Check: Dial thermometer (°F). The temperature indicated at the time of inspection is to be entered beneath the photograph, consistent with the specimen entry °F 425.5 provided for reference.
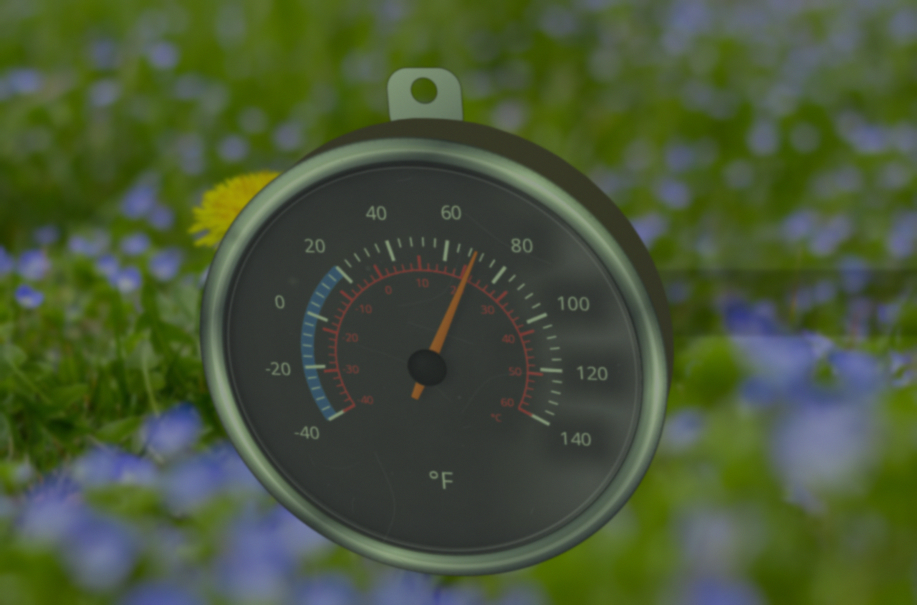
°F 70
